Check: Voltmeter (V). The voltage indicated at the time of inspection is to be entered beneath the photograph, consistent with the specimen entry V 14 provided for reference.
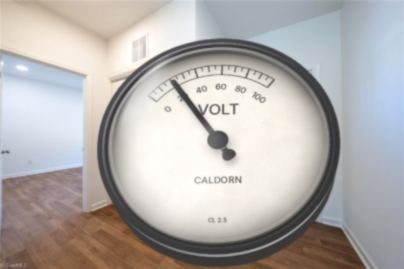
V 20
